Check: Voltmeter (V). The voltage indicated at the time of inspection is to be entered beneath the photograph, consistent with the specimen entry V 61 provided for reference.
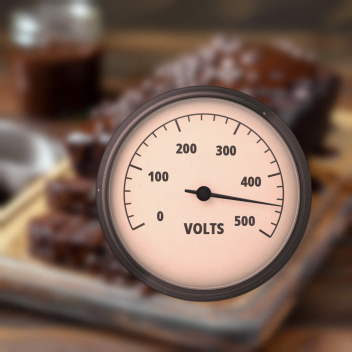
V 450
